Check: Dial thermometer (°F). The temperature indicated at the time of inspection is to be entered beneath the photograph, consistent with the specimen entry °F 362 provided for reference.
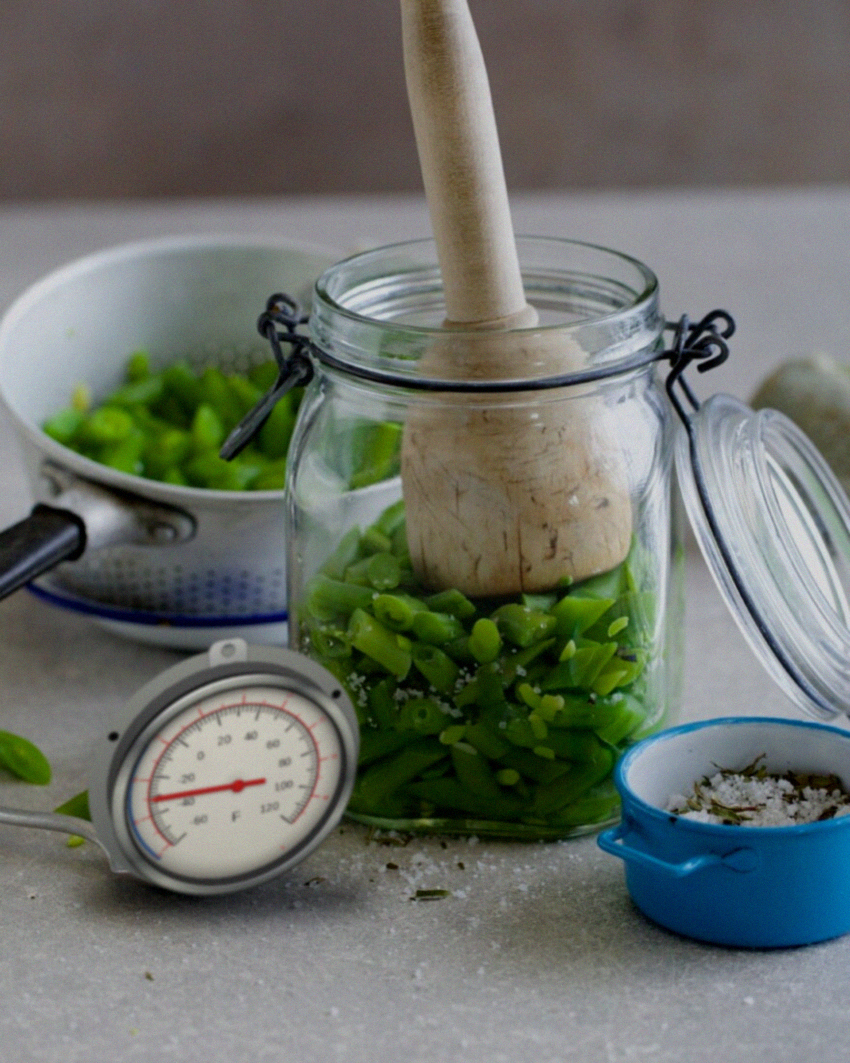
°F -30
